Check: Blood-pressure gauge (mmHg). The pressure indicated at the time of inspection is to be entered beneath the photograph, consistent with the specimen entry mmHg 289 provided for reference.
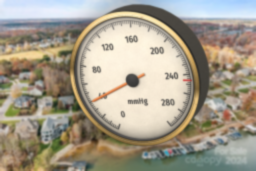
mmHg 40
